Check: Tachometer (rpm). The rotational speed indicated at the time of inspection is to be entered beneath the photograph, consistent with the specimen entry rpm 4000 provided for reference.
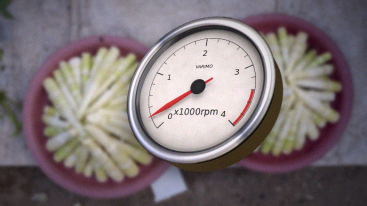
rpm 200
